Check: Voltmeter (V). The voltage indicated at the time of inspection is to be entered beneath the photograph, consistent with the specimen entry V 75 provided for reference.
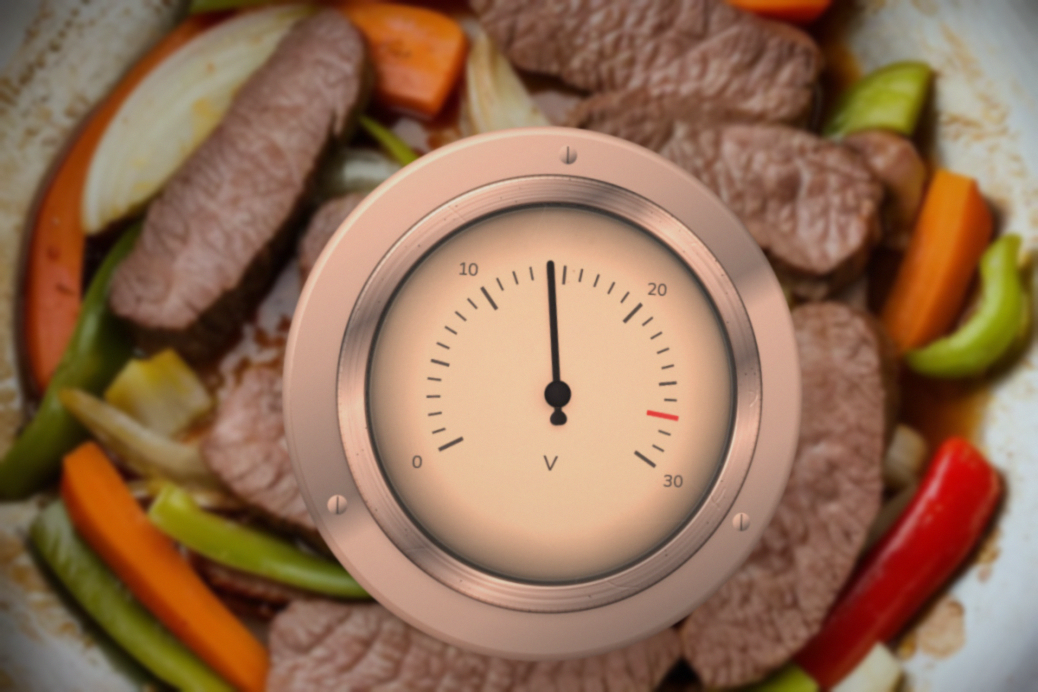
V 14
